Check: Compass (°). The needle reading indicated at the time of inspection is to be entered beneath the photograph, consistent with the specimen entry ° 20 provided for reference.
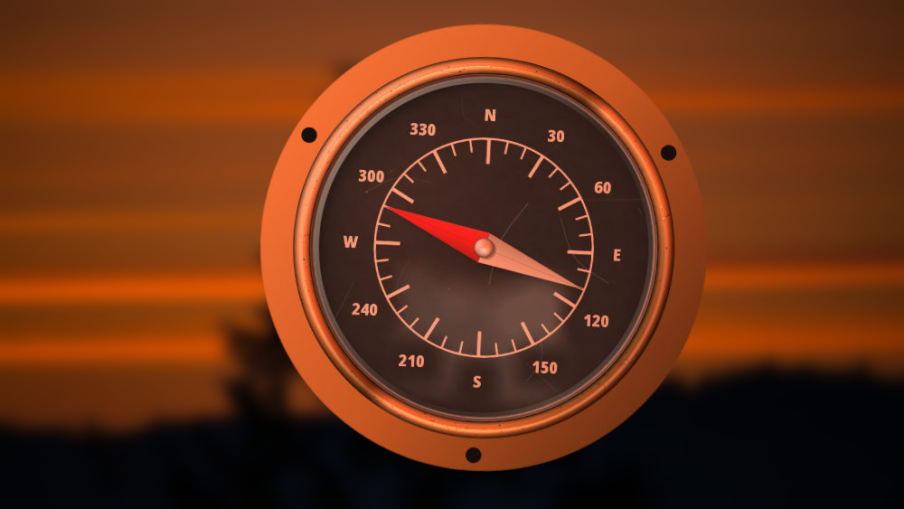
° 290
